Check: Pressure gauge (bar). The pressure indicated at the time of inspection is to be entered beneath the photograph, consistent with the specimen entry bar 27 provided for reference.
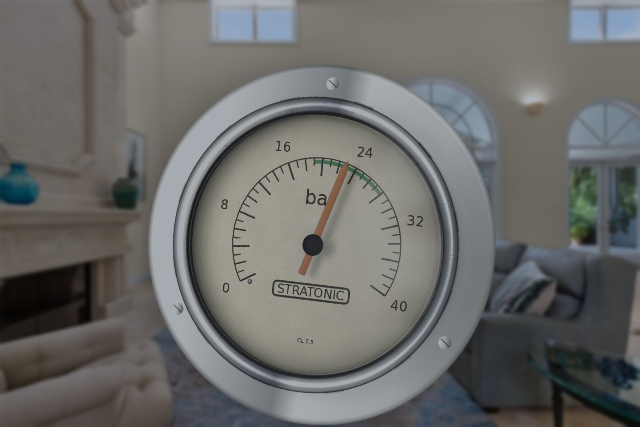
bar 23
